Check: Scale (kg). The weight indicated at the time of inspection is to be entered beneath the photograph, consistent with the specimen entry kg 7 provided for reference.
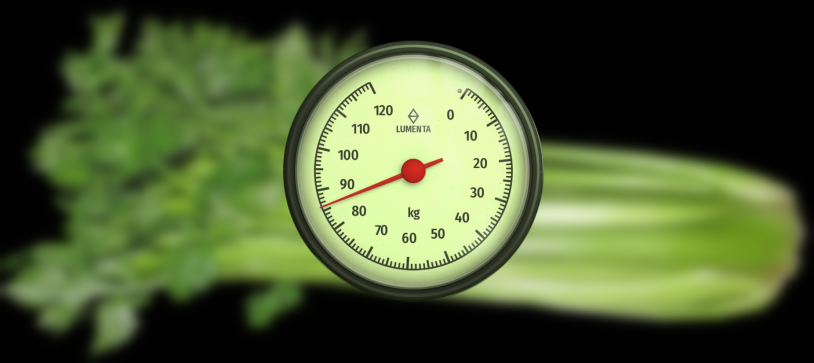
kg 86
